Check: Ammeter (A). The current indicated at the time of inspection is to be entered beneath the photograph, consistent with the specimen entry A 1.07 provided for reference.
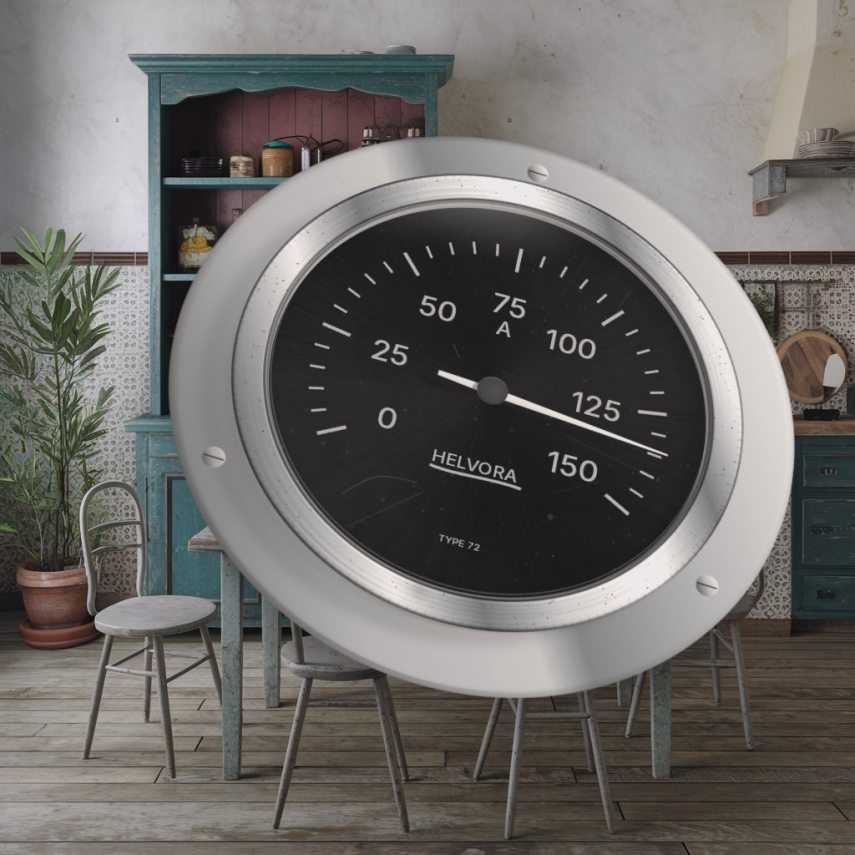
A 135
